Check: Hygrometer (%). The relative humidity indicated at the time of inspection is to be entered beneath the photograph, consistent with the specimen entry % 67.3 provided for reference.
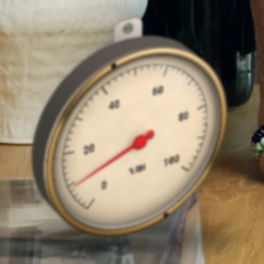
% 10
